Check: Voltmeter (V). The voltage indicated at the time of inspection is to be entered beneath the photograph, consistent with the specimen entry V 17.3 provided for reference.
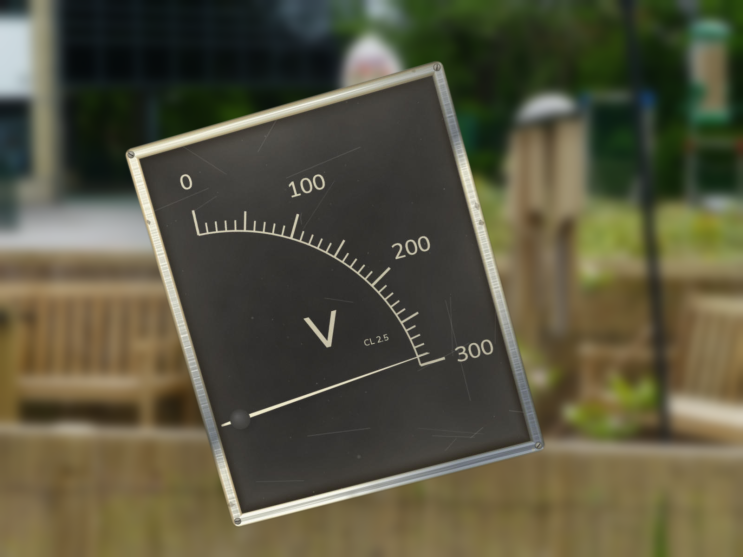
V 290
